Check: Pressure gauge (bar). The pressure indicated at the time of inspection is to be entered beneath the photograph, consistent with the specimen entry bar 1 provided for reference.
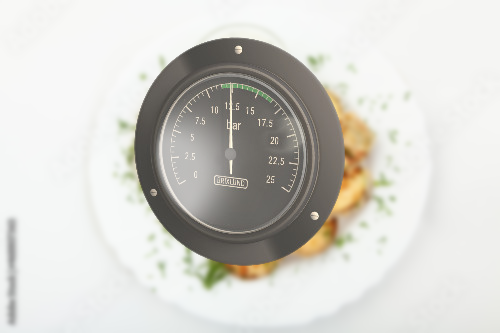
bar 12.5
